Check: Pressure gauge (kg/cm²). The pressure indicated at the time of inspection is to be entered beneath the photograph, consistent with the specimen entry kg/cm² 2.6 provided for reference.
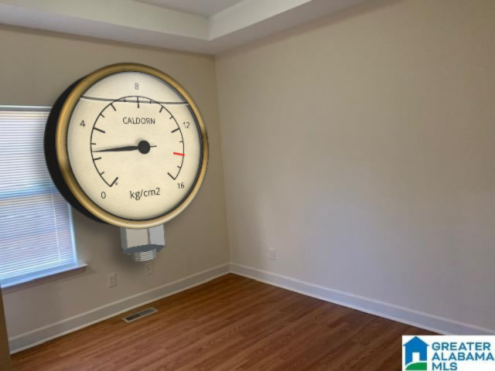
kg/cm² 2.5
